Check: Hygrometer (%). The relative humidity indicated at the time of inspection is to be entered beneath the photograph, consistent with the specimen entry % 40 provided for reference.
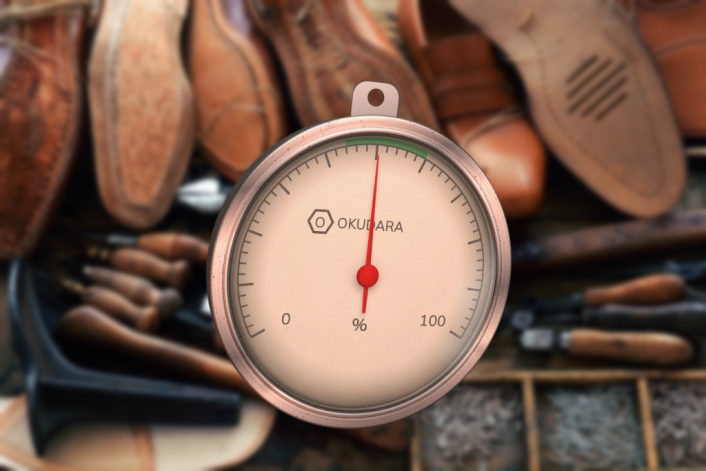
% 50
